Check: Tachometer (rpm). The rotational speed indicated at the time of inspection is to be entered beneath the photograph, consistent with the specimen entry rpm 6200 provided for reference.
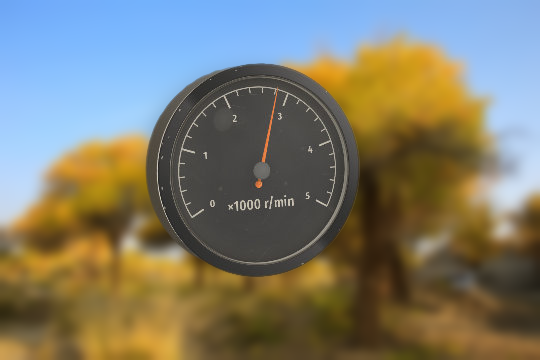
rpm 2800
